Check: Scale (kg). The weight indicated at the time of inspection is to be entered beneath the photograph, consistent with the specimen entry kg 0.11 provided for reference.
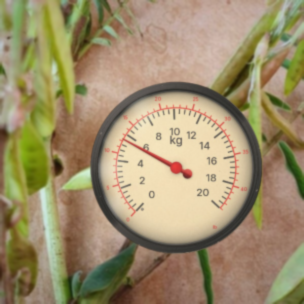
kg 5.6
